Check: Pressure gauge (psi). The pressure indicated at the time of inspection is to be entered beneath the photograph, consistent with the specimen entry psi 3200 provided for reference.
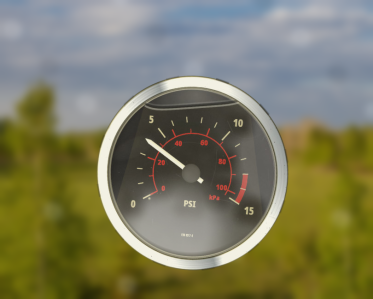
psi 4
